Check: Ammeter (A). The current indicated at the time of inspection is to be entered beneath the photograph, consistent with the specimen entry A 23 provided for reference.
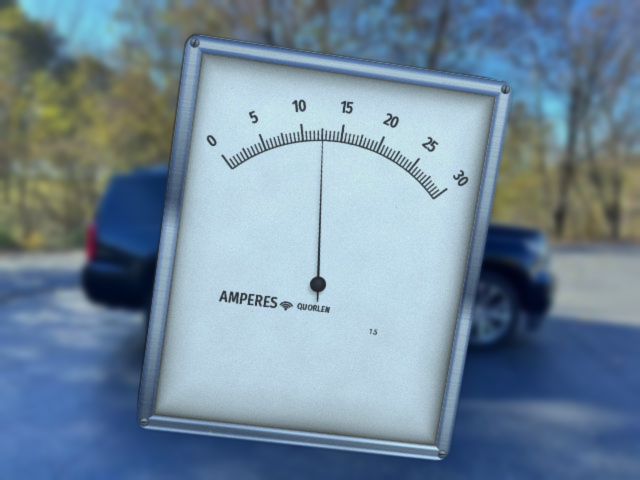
A 12.5
